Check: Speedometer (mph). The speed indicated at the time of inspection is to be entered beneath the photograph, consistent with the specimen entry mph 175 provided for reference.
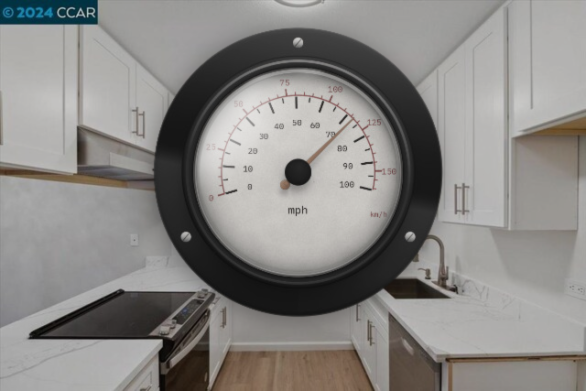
mph 72.5
